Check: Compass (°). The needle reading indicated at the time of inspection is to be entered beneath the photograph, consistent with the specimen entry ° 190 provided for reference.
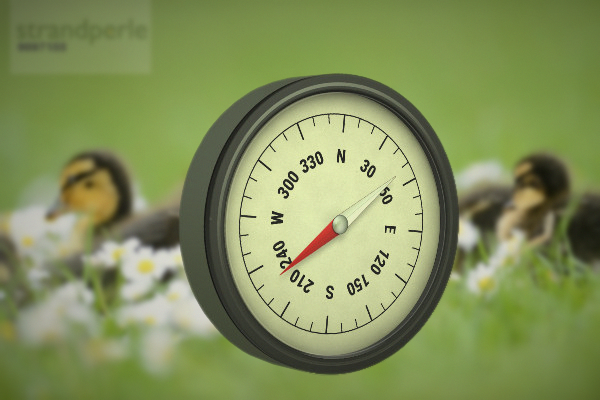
° 230
